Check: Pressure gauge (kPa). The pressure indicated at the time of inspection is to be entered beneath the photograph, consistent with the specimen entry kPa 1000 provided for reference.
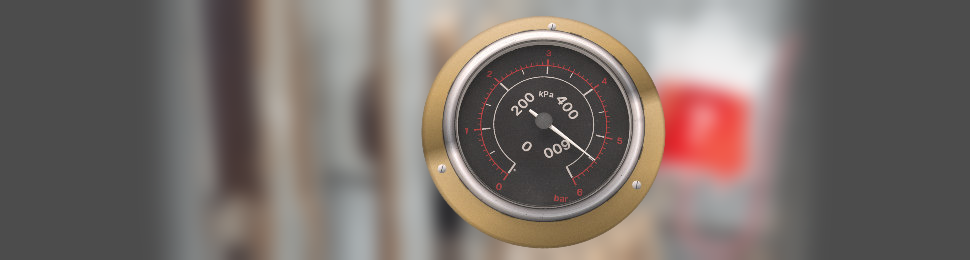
kPa 550
